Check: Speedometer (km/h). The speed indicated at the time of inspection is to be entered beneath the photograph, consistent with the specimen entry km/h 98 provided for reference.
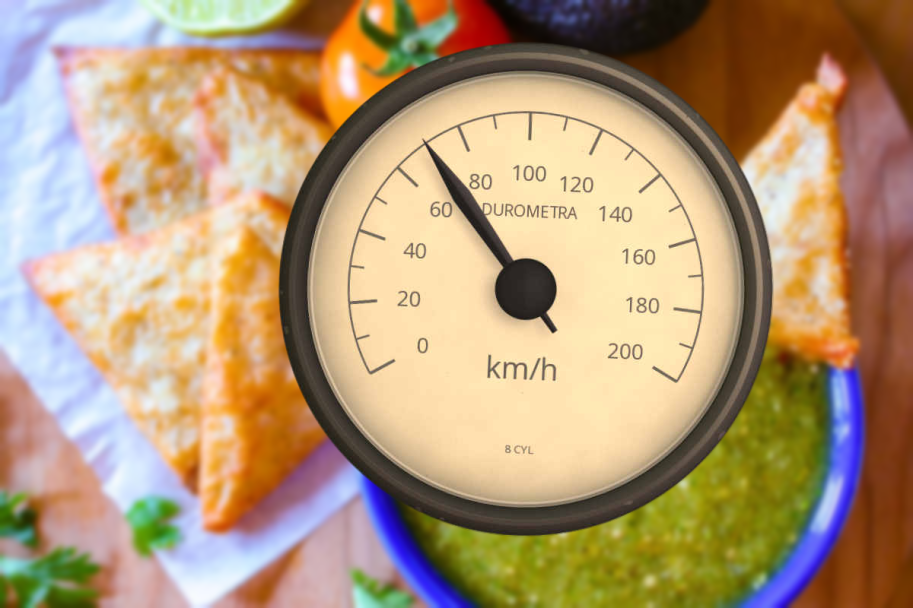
km/h 70
